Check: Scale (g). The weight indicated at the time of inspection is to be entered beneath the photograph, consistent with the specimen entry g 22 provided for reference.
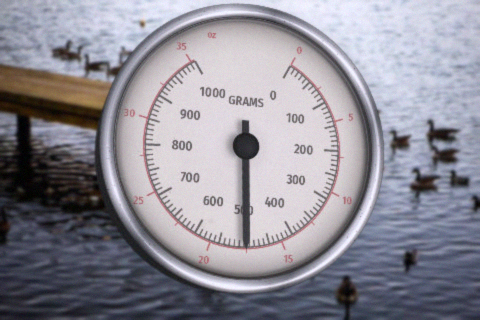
g 500
